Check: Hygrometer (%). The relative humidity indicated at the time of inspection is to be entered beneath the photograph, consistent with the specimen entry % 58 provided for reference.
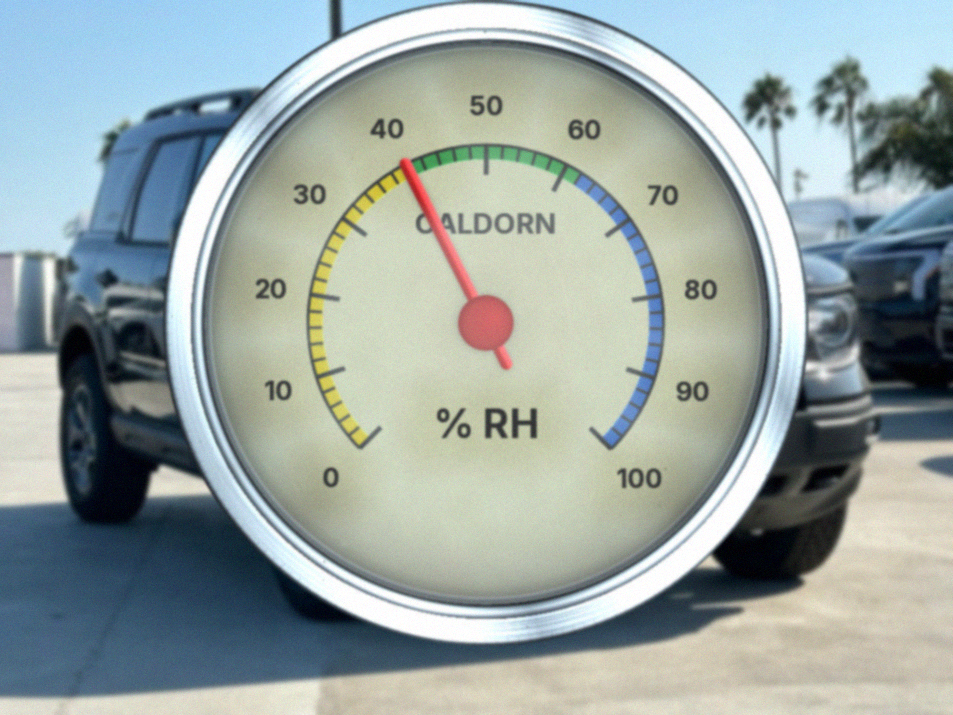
% 40
